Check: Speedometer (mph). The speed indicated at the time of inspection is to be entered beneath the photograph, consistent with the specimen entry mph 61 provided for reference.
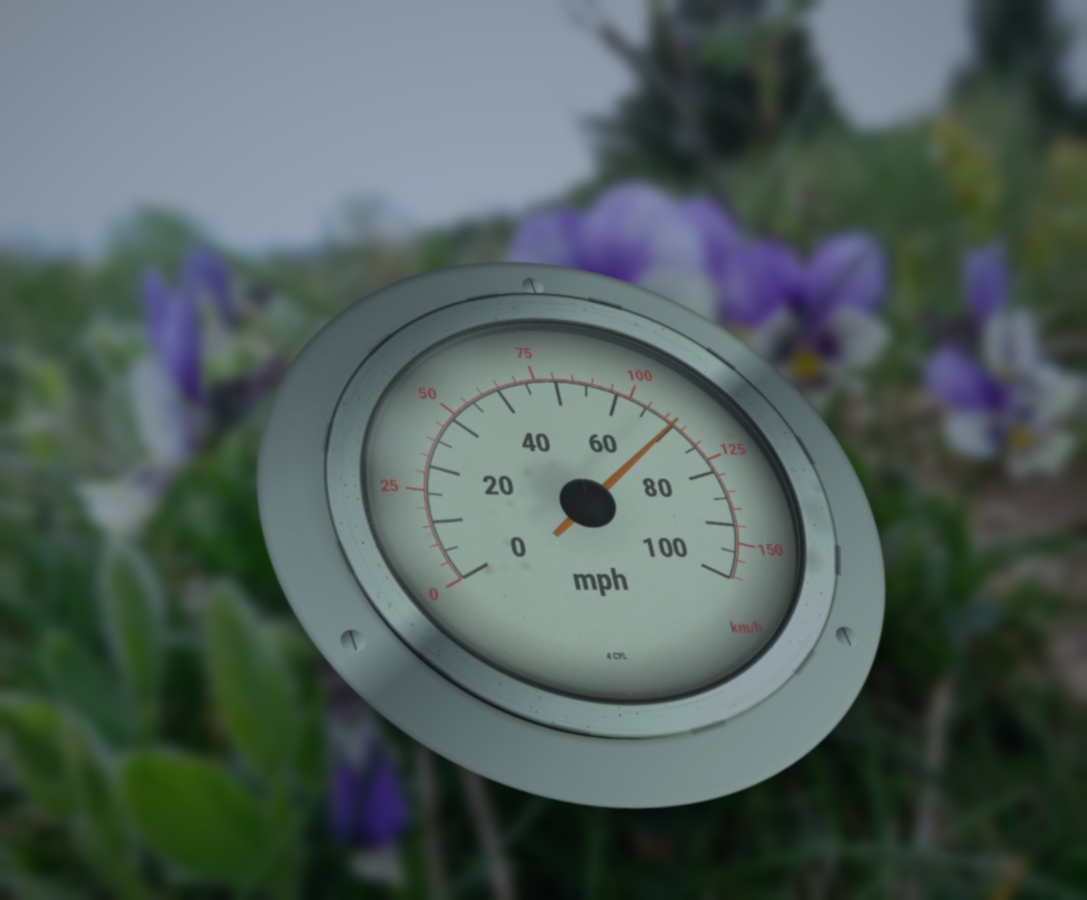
mph 70
